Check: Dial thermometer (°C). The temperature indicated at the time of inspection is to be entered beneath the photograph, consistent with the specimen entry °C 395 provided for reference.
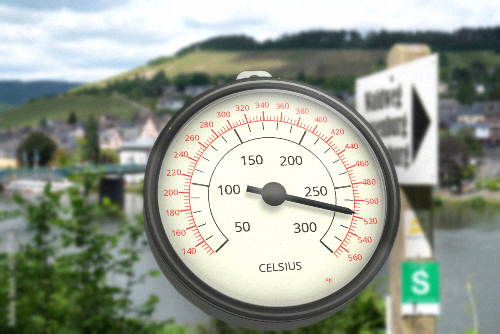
°C 270
